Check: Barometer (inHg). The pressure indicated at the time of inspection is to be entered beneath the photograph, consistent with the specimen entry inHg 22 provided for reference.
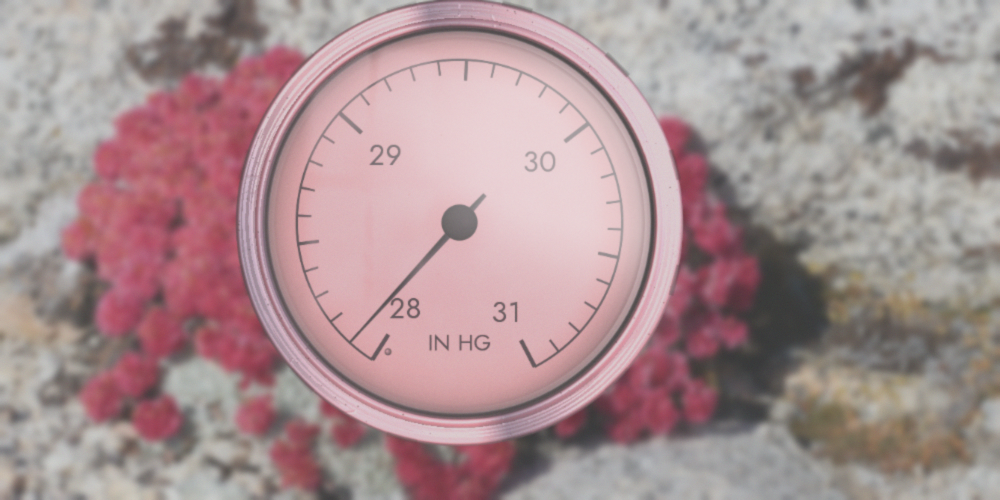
inHg 28.1
